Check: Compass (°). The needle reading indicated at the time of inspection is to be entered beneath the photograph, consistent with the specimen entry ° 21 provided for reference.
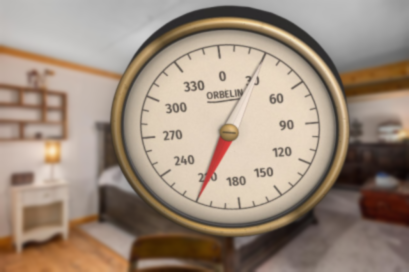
° 210
